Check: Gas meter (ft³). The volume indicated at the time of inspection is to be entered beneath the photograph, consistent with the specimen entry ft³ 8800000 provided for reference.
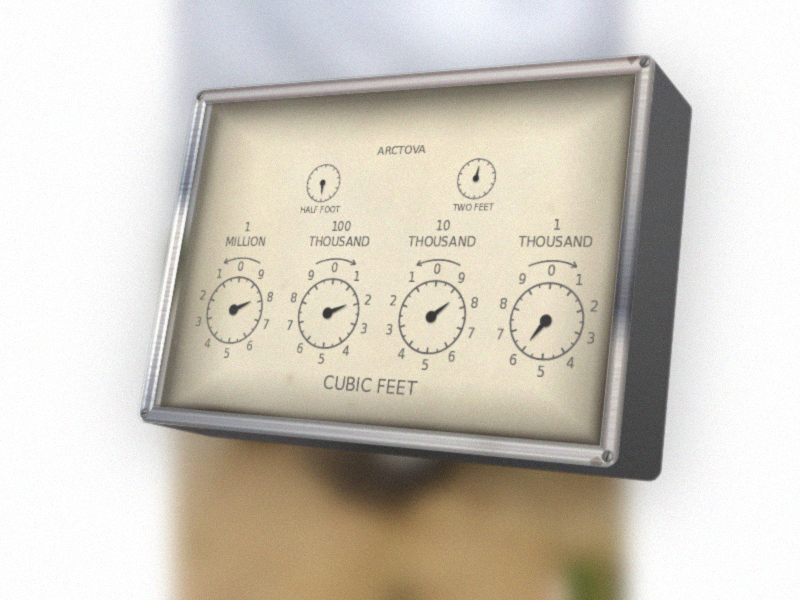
ft³ 818600
